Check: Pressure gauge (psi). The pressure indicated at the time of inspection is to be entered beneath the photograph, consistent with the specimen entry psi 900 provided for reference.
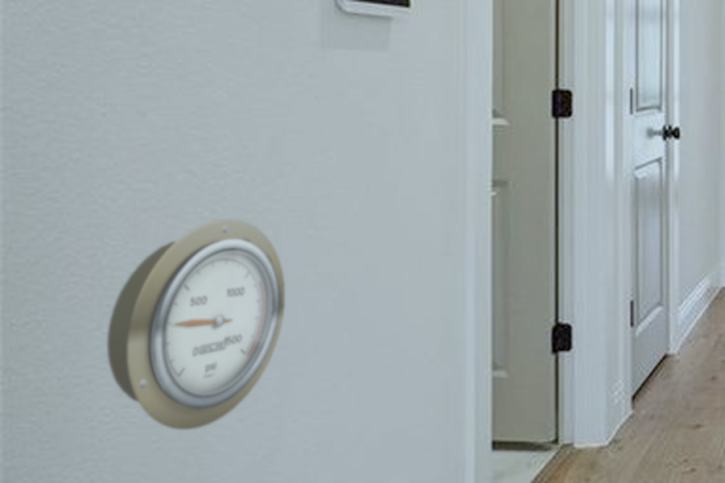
psi 300
